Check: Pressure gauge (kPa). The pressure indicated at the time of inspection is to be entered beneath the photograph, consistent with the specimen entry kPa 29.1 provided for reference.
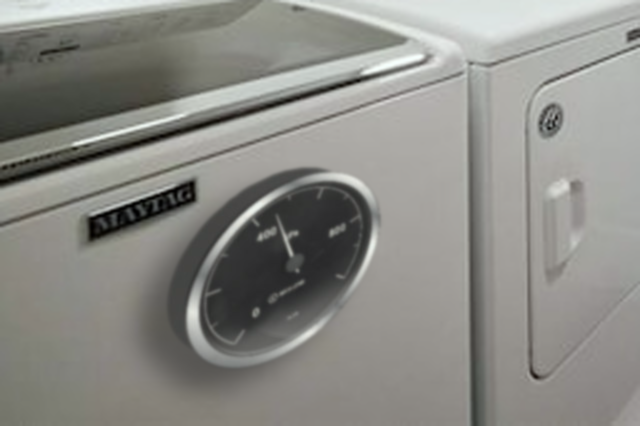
kPa 450
